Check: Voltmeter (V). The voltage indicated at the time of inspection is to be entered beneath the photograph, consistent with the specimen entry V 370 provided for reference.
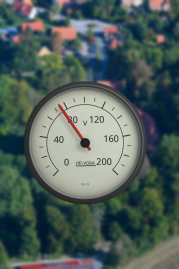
V 75
